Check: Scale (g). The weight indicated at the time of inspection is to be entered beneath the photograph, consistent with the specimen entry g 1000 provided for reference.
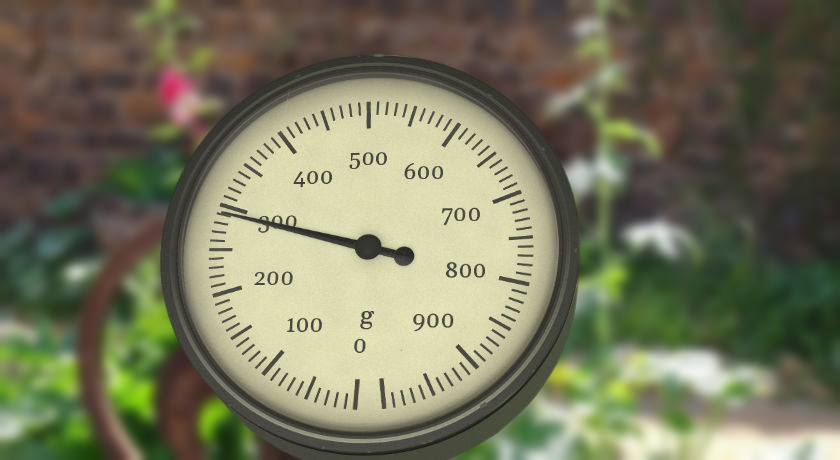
g 290
